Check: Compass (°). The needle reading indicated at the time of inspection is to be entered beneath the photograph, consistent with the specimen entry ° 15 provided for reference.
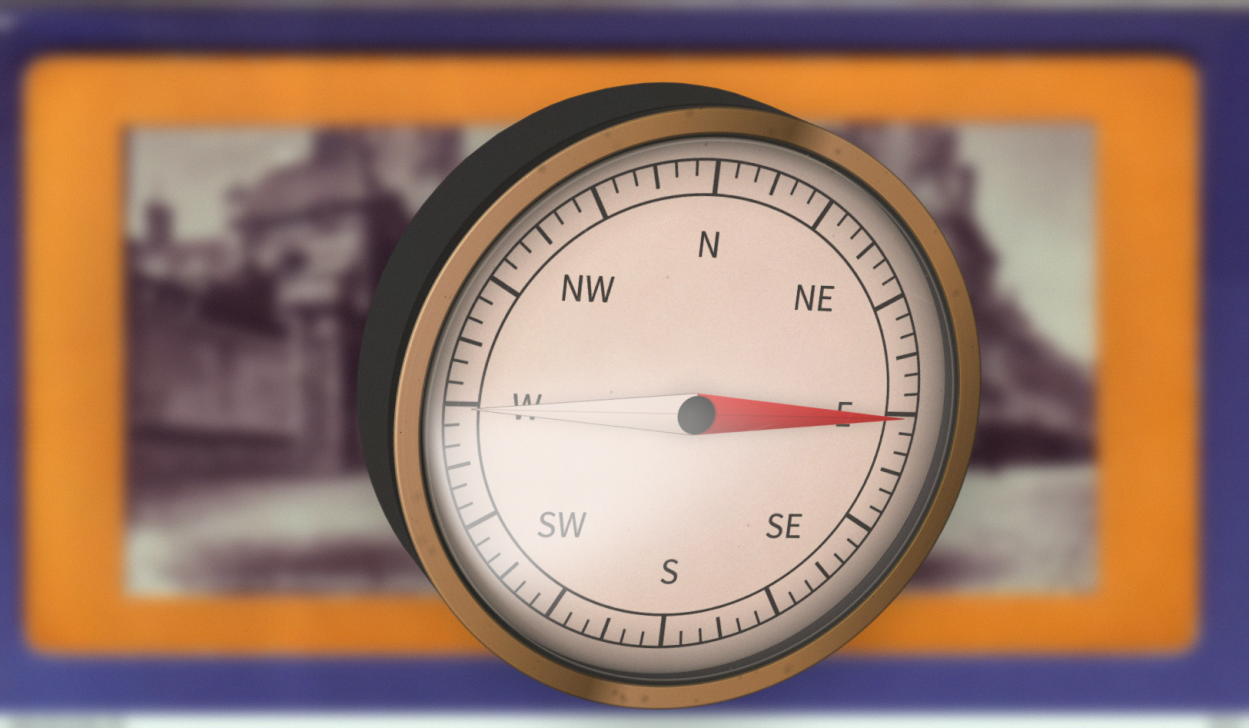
° 90
